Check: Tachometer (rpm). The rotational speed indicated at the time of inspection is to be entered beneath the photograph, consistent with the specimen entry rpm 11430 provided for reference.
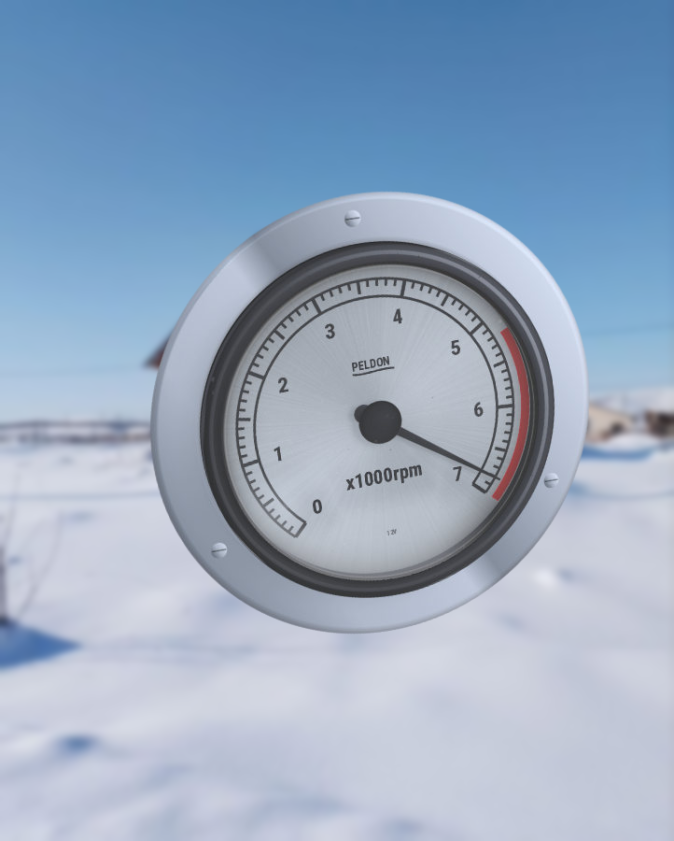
rpm 6800
